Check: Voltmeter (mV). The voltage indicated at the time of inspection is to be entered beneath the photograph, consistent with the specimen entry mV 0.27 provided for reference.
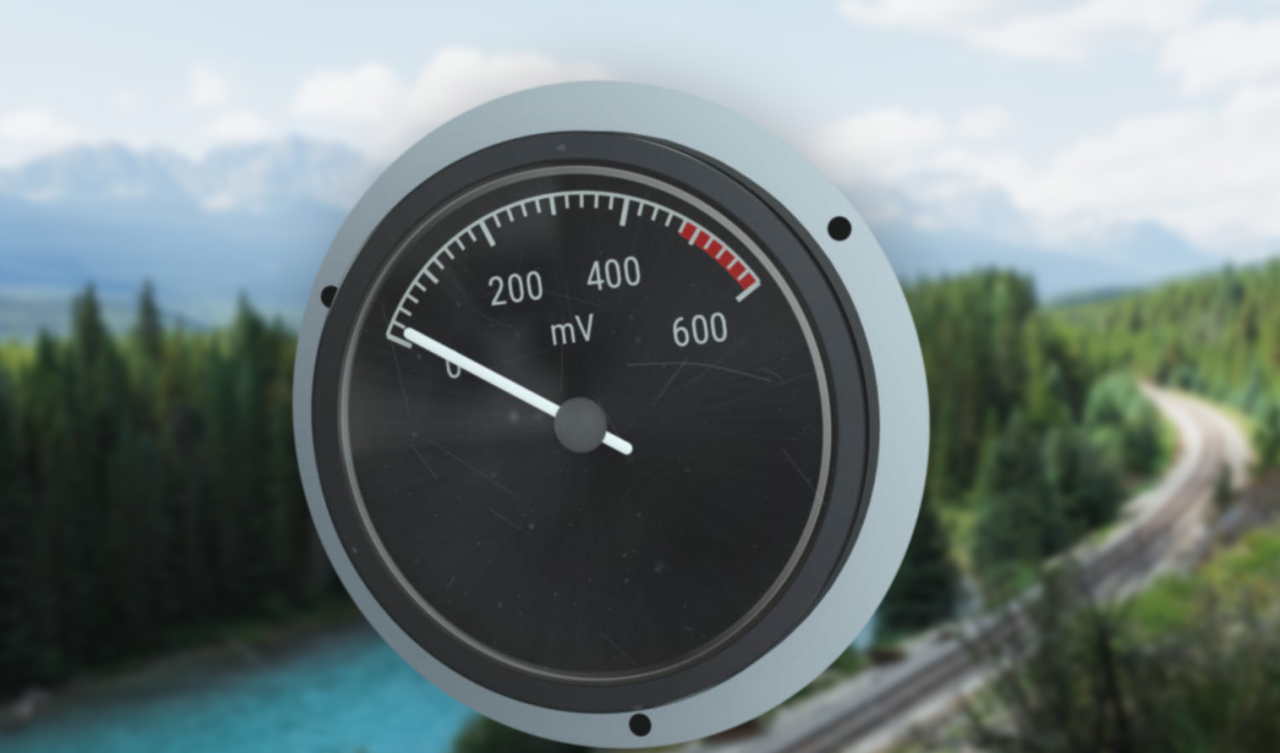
mV 20
